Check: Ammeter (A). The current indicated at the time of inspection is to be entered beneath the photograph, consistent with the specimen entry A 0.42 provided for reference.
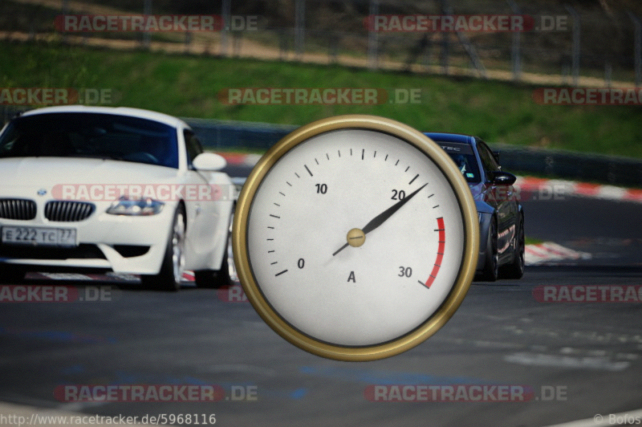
A 21
